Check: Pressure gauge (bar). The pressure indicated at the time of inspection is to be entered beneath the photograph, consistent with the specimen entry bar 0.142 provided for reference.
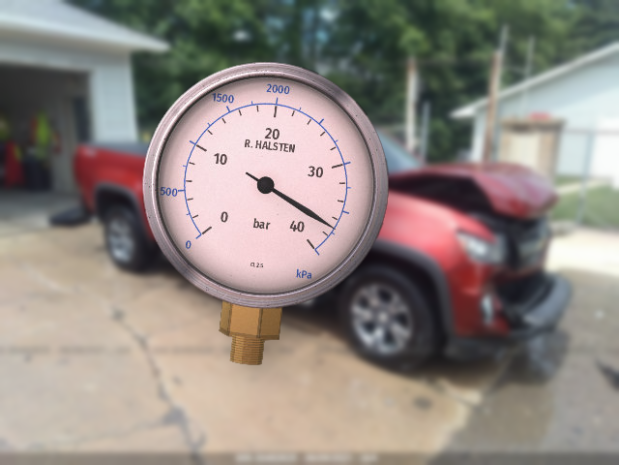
bar 37
